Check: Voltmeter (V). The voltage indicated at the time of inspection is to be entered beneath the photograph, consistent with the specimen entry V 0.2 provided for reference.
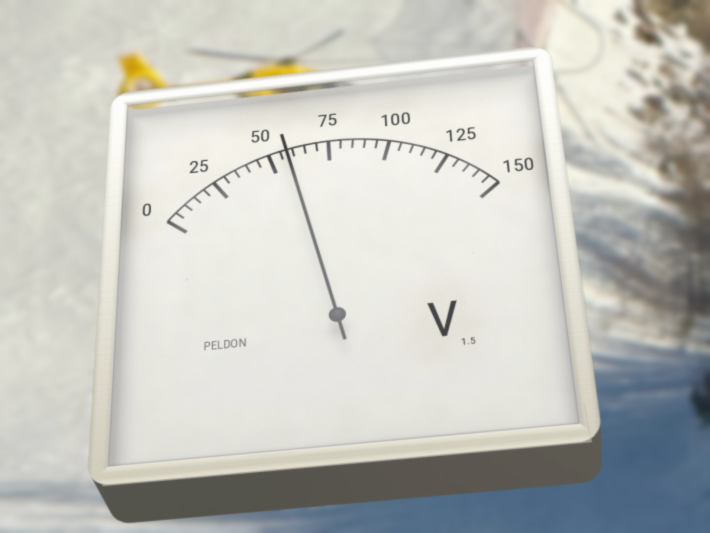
V 57.5
